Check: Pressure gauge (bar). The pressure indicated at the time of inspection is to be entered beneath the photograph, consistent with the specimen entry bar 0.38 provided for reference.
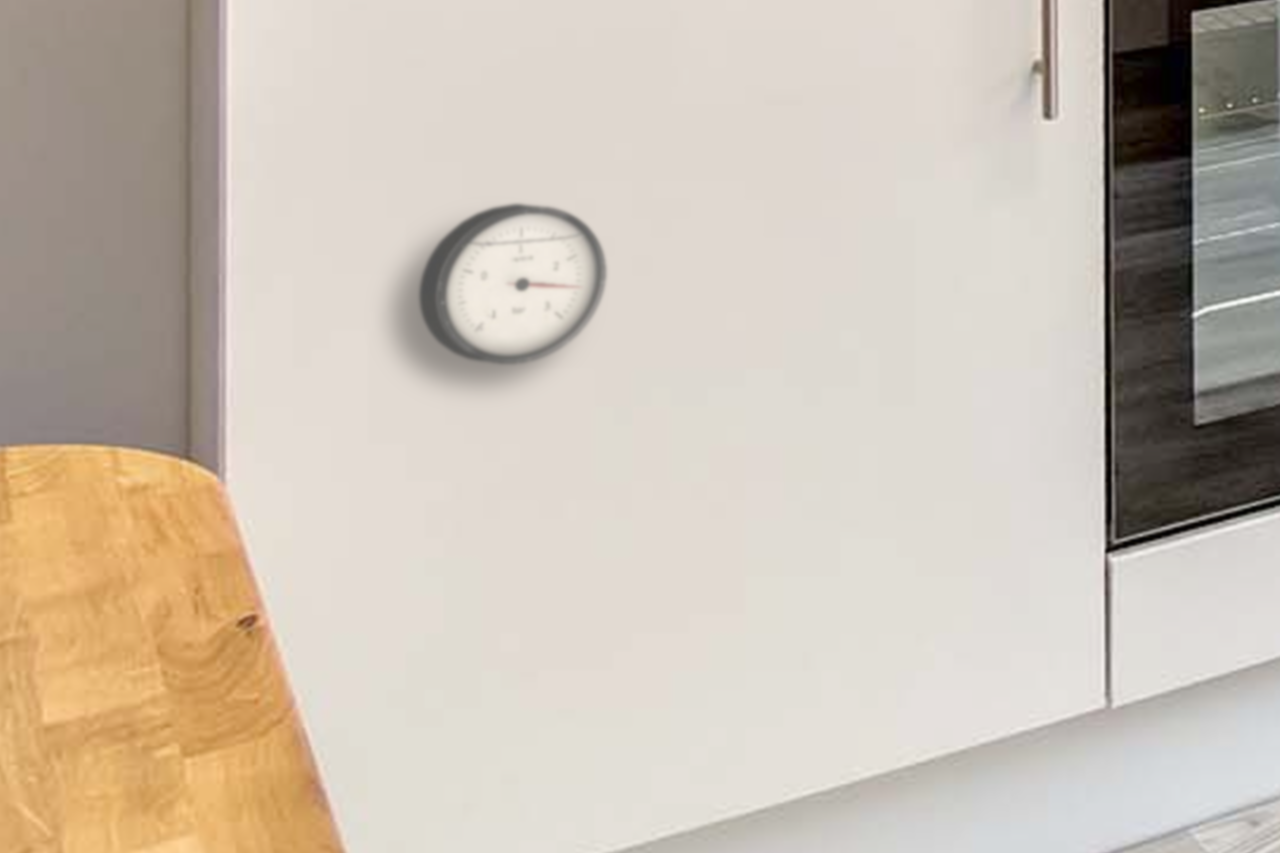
bar 2.5
